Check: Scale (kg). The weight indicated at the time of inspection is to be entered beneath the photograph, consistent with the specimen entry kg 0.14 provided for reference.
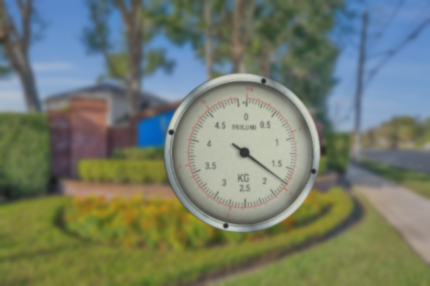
kg 1.75
